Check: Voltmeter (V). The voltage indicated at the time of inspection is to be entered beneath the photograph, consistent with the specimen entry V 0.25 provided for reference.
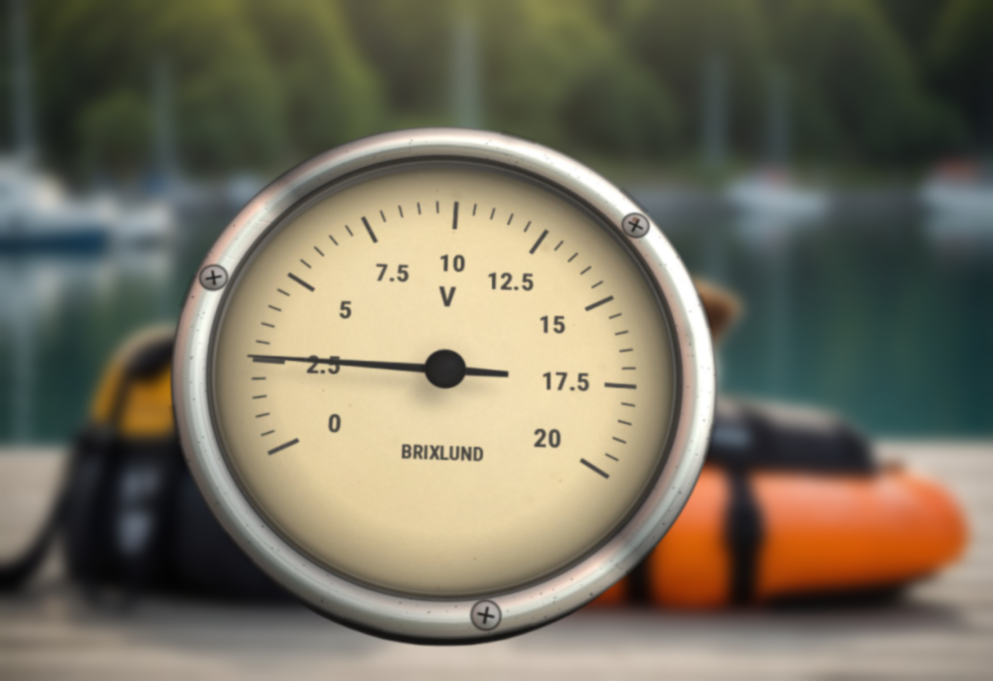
V 2.5
